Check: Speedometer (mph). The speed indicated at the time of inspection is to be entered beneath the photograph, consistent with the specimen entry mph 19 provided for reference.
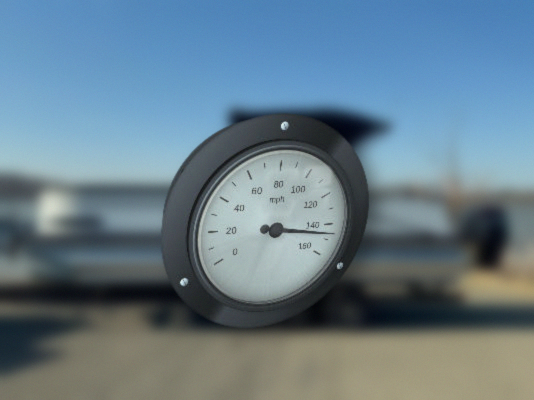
mph 145
